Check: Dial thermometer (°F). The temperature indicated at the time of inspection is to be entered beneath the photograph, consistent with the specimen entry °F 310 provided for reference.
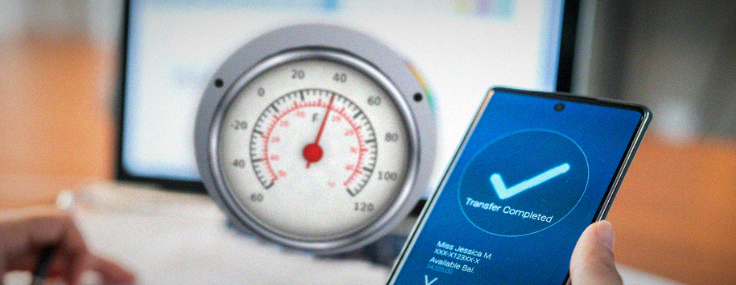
°F 40
